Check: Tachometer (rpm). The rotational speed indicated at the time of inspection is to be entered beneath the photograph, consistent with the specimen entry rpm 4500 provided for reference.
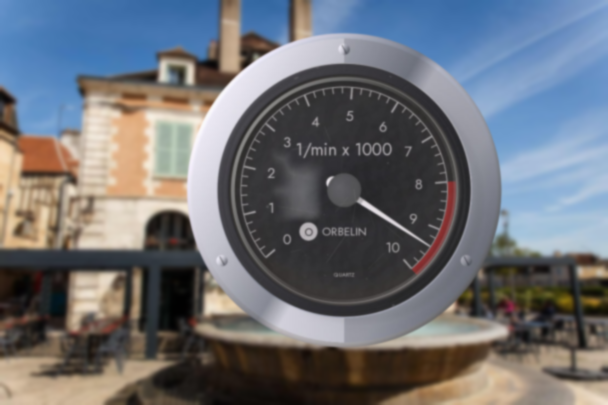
rpm 9400
